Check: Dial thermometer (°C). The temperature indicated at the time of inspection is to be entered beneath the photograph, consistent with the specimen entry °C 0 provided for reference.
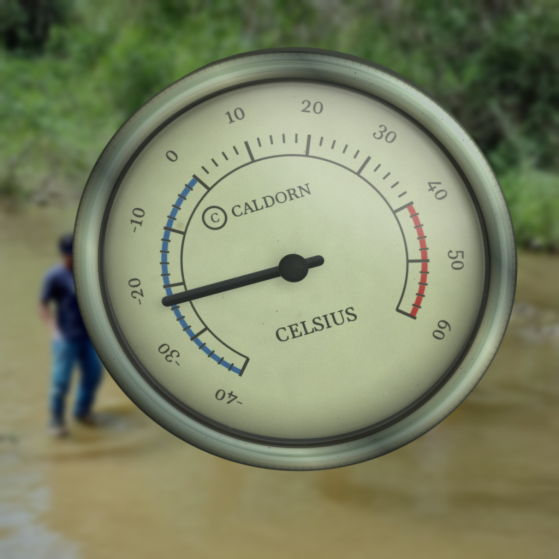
°C -22
